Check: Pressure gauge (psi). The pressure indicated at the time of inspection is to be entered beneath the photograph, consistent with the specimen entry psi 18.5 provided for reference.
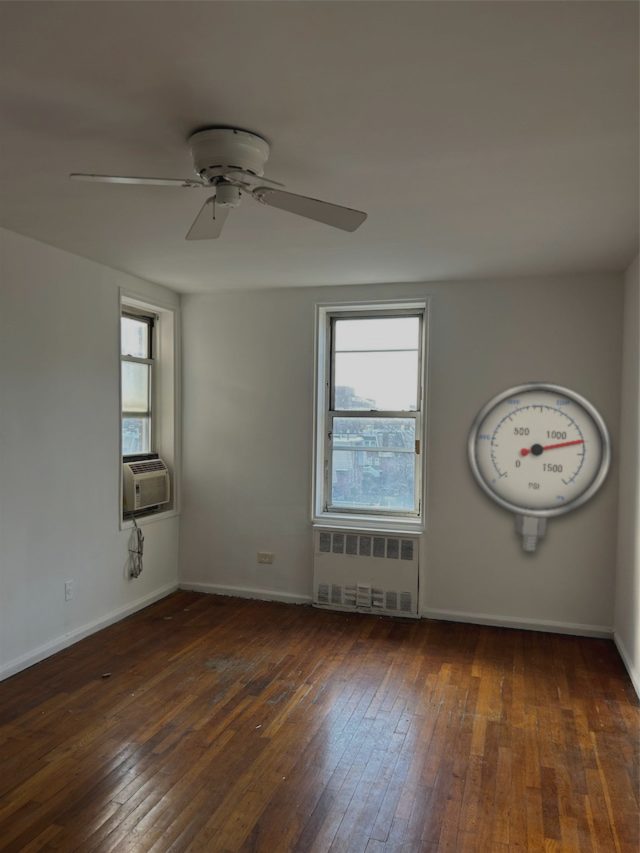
psi 1150
